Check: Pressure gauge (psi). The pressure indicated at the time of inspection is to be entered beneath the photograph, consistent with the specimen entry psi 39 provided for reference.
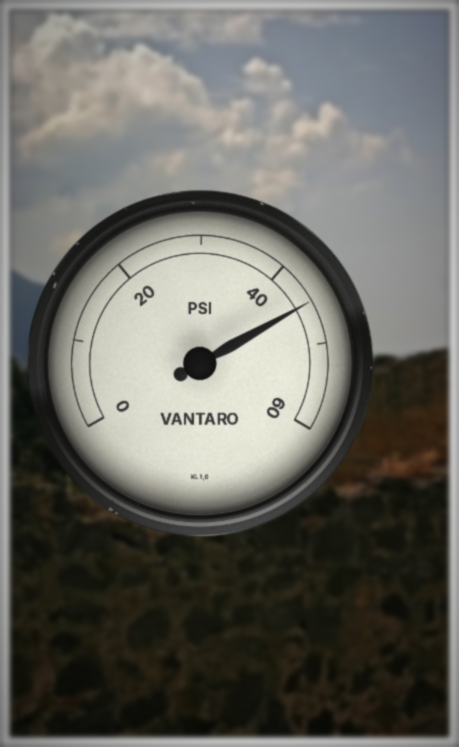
psi 45
